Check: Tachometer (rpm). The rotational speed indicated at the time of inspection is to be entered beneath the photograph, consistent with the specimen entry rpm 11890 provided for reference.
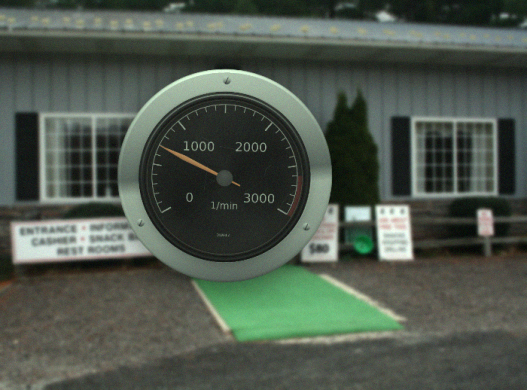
rpm 700
